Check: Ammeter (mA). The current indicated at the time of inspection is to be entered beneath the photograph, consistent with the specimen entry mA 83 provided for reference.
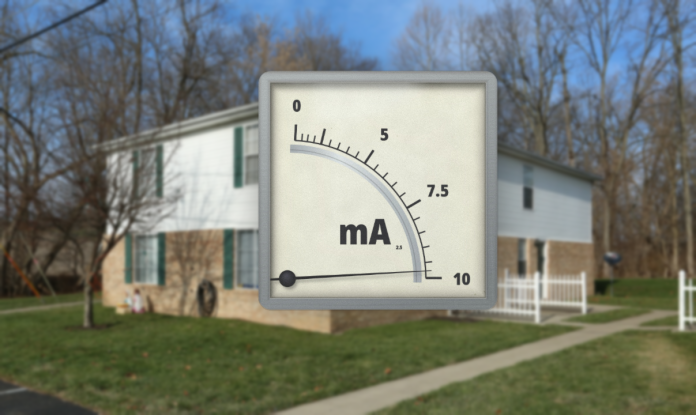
mA 9.75
